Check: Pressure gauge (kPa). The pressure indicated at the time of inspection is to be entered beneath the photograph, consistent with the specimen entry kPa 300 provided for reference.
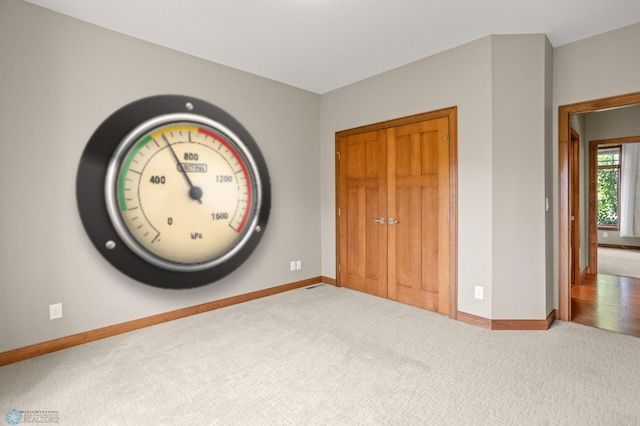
kPa 650
